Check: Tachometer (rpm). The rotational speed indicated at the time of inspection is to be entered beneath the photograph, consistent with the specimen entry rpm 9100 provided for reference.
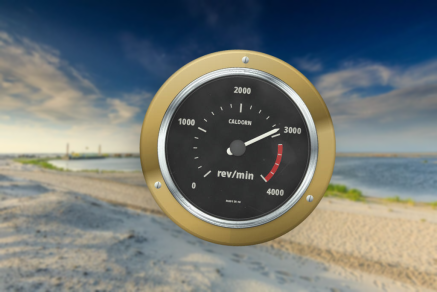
rpm 2900
